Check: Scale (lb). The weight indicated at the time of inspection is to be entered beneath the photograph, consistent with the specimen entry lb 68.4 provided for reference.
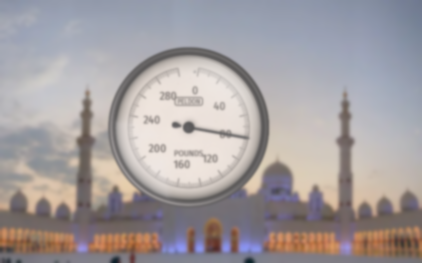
lb 80
